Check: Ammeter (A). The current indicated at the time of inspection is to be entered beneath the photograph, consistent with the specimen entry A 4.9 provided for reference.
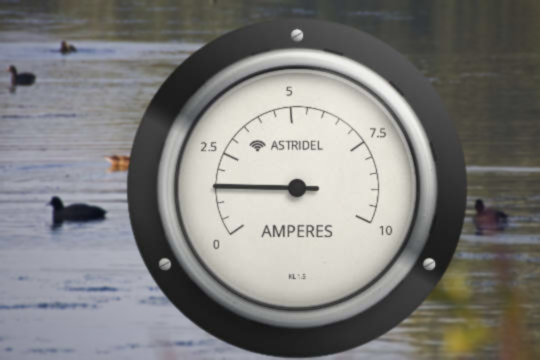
A 1.5
